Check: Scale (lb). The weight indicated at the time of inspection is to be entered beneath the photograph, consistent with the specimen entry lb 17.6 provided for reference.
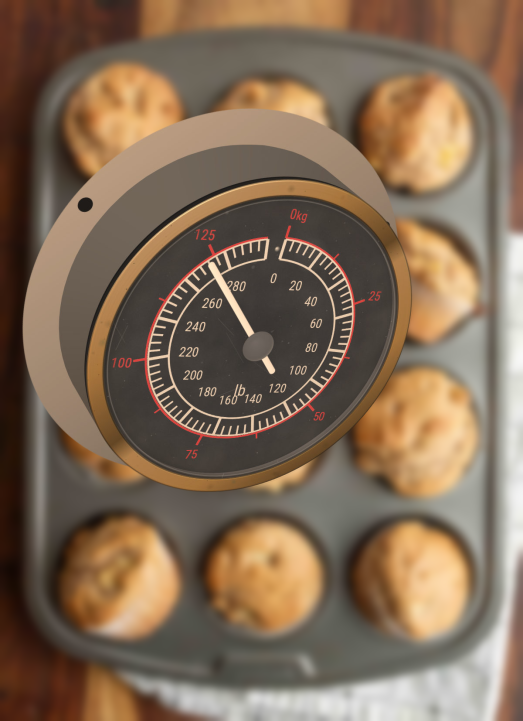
lb 272
